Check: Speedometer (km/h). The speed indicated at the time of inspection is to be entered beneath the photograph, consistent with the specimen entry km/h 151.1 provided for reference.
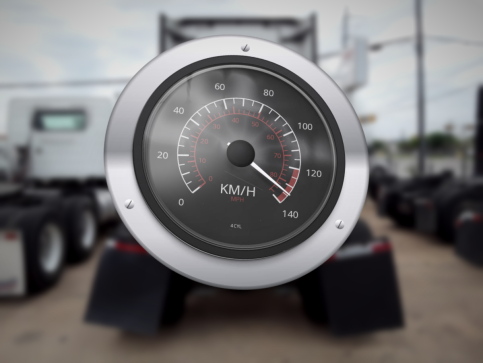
km/h 135
